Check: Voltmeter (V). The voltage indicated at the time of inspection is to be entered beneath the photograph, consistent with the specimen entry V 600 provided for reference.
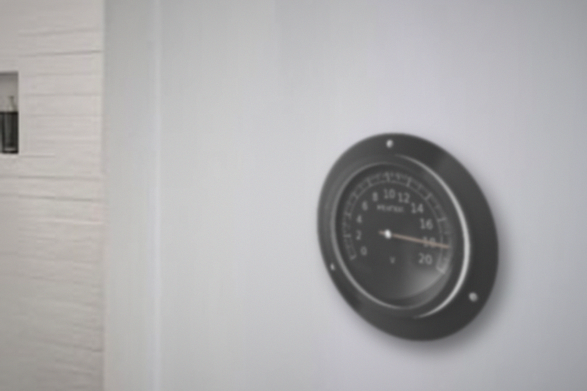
V 18
